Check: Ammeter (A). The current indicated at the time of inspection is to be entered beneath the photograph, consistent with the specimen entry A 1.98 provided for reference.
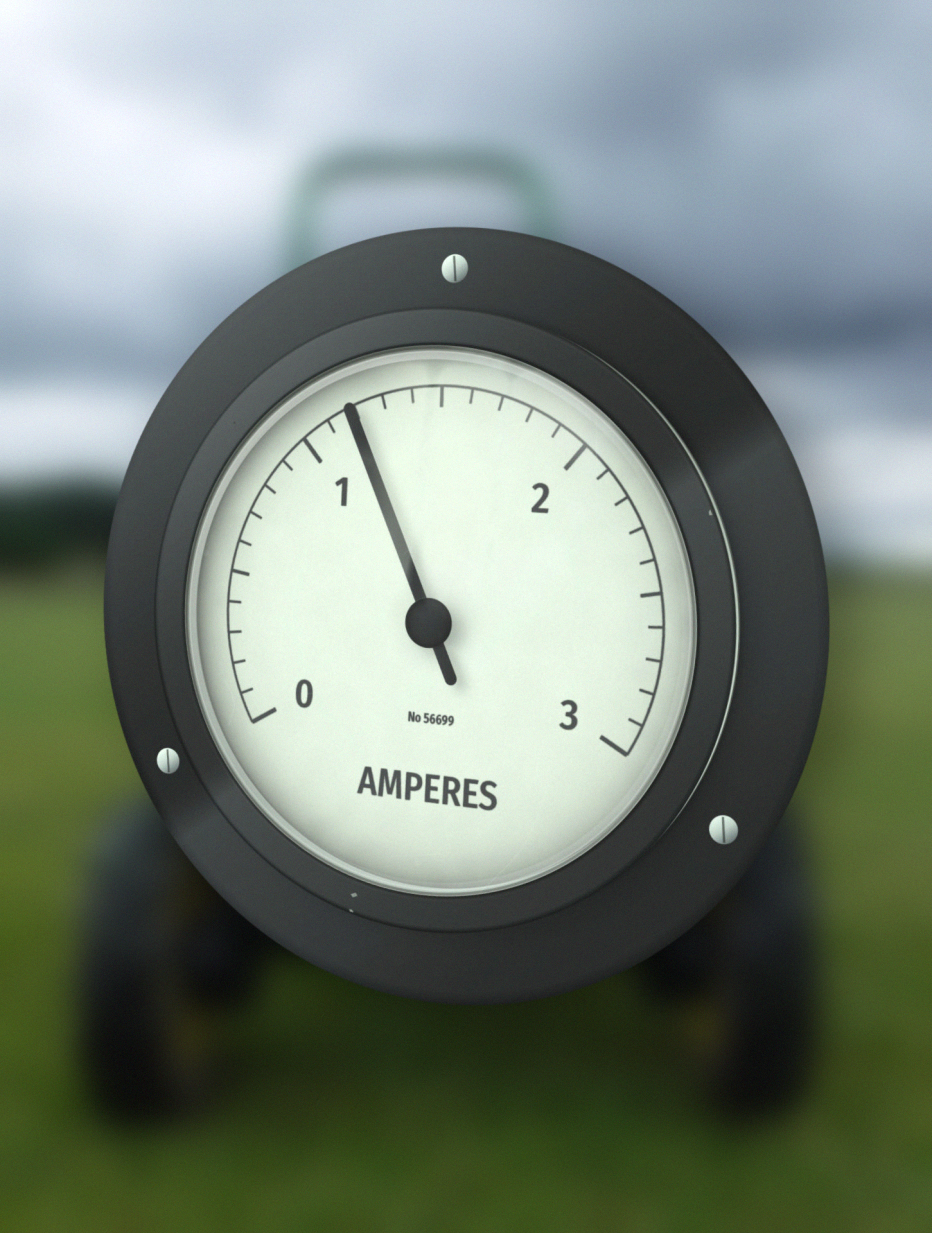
A 1.2
